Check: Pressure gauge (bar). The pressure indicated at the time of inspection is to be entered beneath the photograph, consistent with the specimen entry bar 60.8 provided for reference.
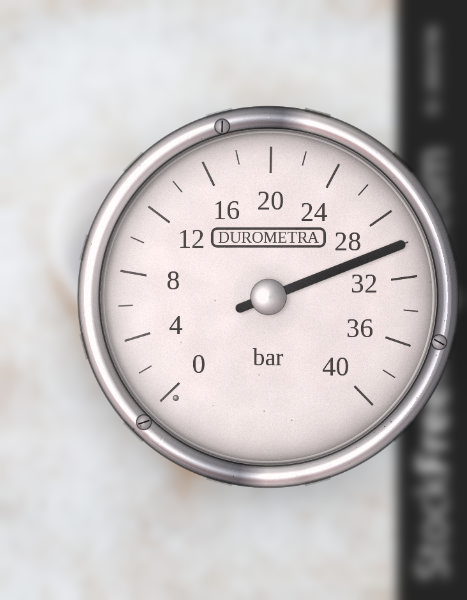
bar 30
